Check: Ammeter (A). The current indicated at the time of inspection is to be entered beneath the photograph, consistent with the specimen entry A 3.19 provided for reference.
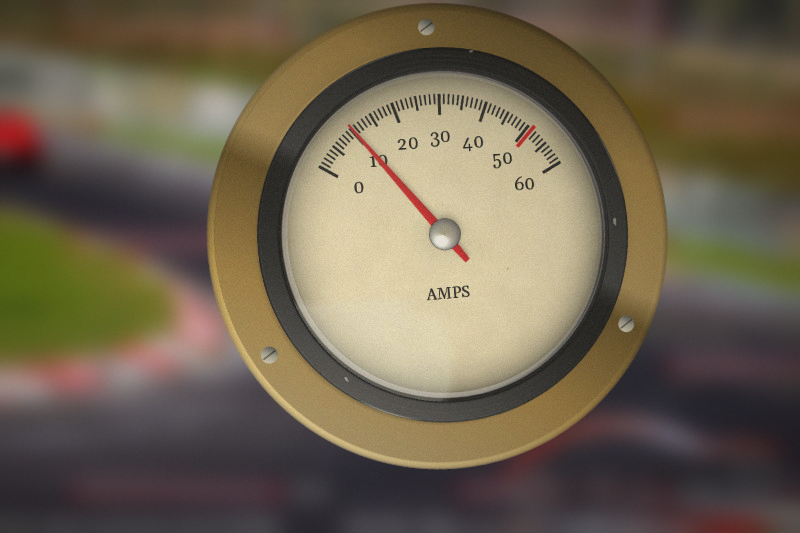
A 10
